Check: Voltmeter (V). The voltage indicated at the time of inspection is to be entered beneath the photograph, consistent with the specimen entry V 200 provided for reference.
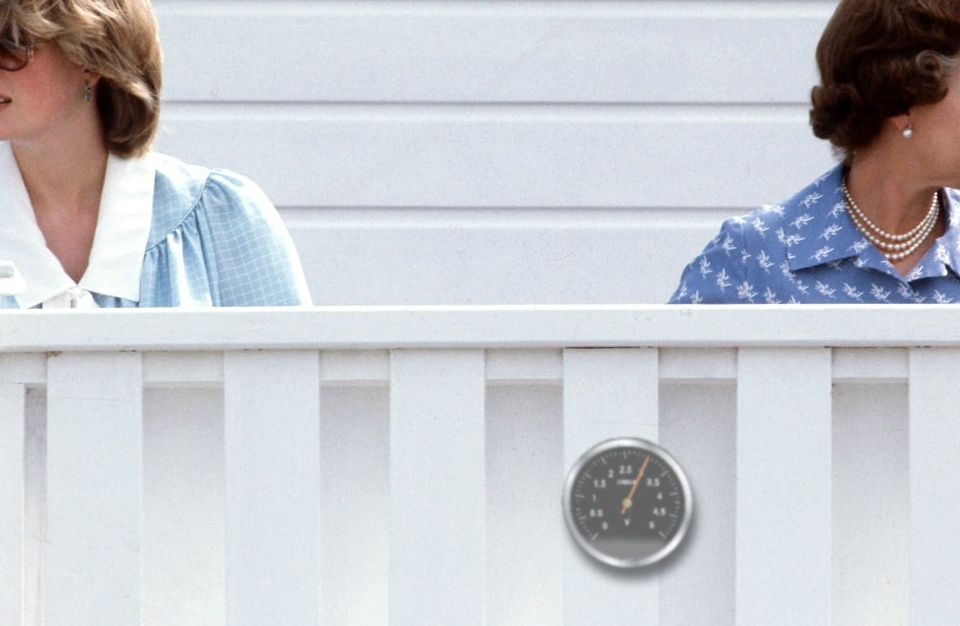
V 3
